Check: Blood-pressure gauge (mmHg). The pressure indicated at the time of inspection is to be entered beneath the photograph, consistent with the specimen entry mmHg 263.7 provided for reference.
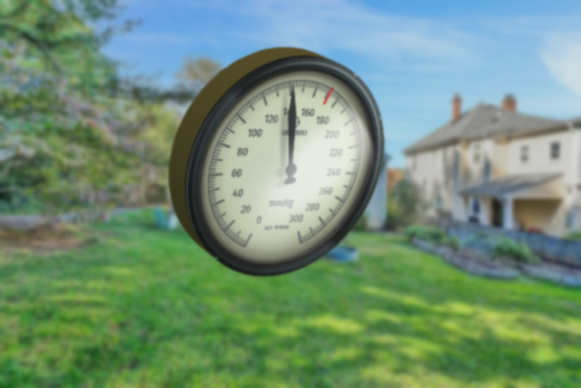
mmHg 140
